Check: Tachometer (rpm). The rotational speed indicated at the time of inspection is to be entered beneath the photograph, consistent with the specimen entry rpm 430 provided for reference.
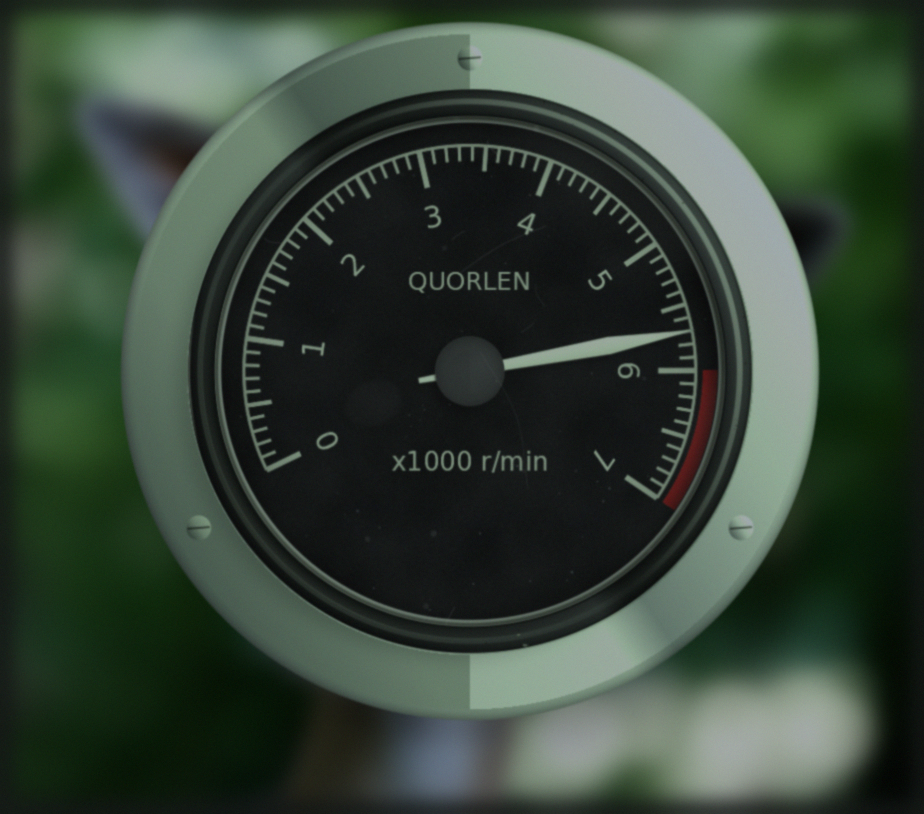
rpm 5700
